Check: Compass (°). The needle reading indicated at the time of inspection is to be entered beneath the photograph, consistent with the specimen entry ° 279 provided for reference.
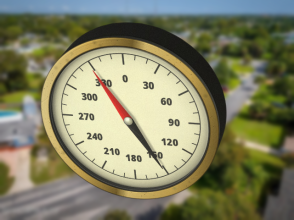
° 330
